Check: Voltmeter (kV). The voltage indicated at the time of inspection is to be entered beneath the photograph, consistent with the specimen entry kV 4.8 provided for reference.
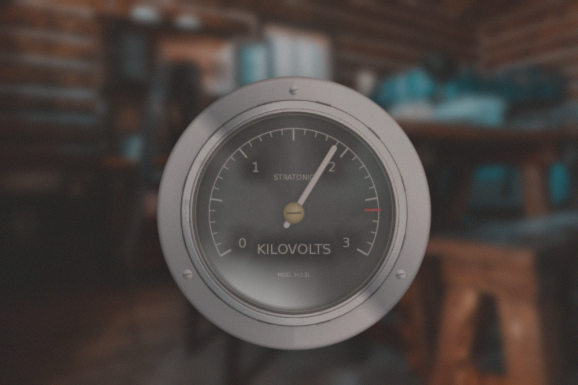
kV 1.9
